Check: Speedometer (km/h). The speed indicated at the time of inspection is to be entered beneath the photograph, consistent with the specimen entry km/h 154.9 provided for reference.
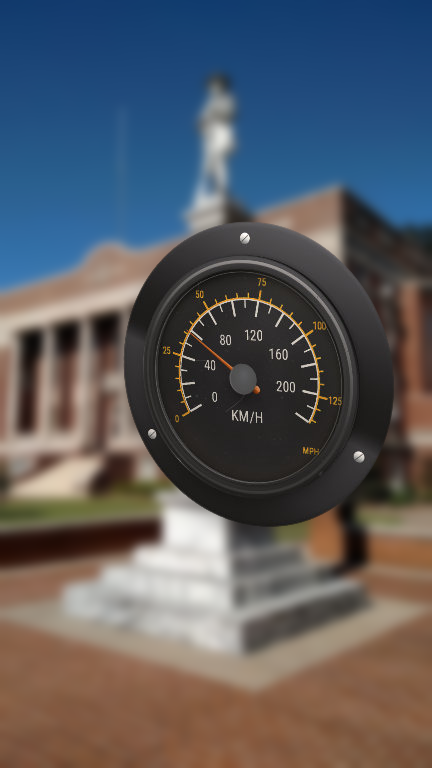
km/h 60
